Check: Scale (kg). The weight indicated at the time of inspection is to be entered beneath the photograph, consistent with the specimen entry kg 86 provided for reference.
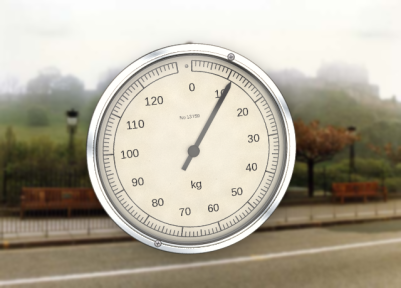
kg 11
